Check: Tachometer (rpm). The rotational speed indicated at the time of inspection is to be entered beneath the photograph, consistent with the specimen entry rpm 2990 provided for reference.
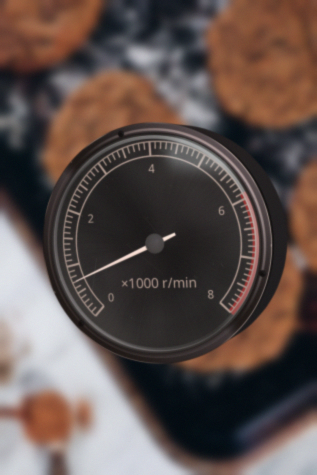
rpm 700
